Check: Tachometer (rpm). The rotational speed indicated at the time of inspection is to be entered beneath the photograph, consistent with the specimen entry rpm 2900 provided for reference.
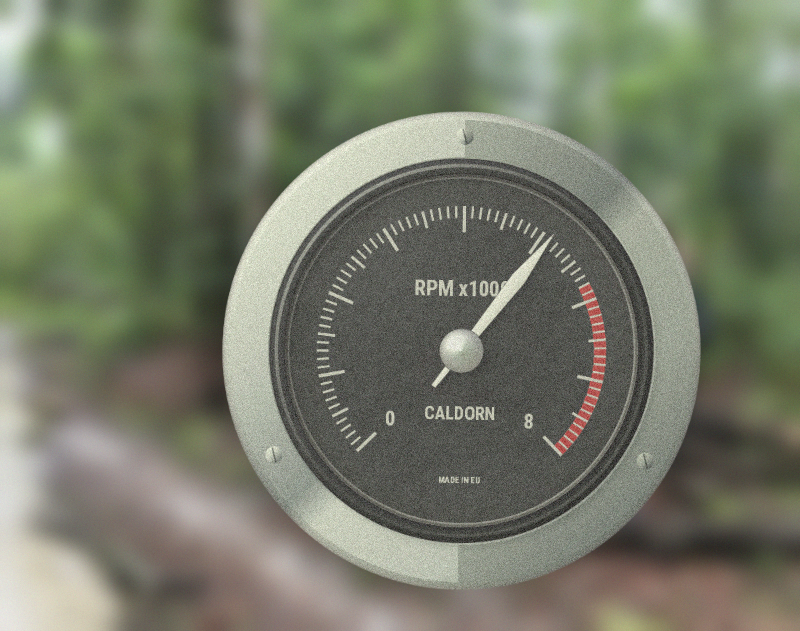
rpm 5100
